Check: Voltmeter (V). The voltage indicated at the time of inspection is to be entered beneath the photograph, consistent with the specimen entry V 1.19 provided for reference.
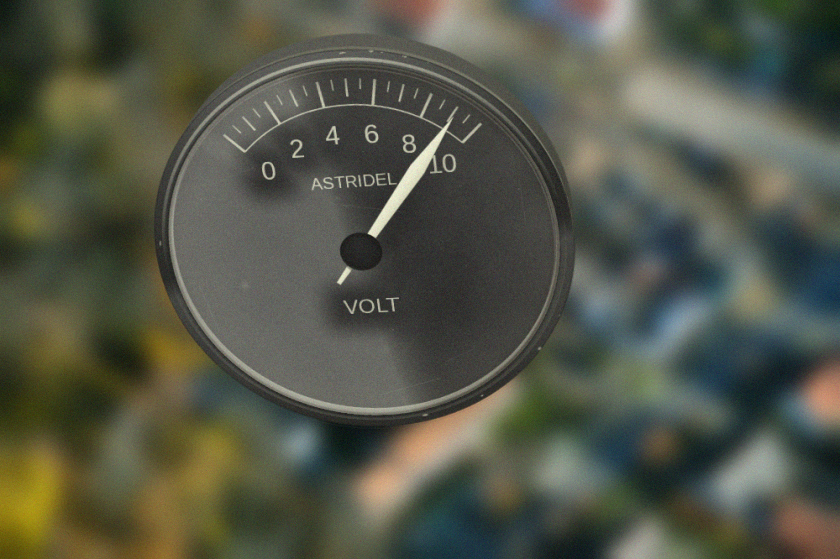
V 9
